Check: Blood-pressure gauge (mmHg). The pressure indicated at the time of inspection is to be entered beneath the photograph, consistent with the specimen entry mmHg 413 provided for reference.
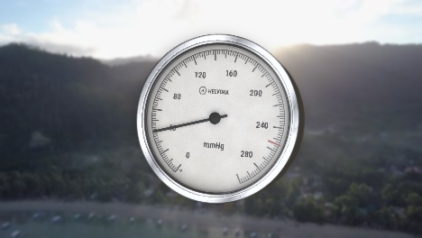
mmHg 40
